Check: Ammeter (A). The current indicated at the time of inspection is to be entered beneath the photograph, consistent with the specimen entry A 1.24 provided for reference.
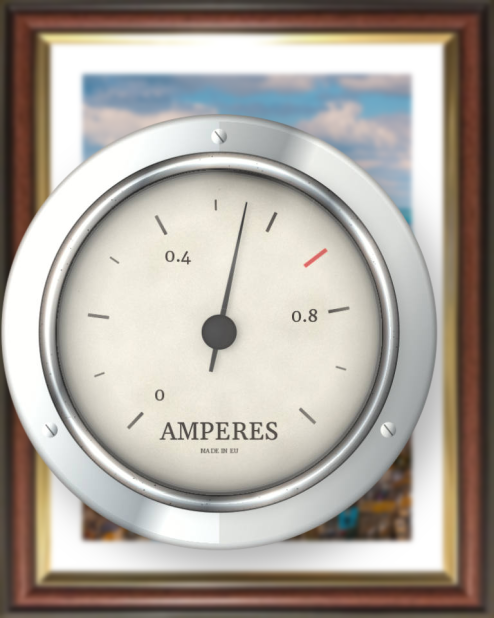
A 0.55
